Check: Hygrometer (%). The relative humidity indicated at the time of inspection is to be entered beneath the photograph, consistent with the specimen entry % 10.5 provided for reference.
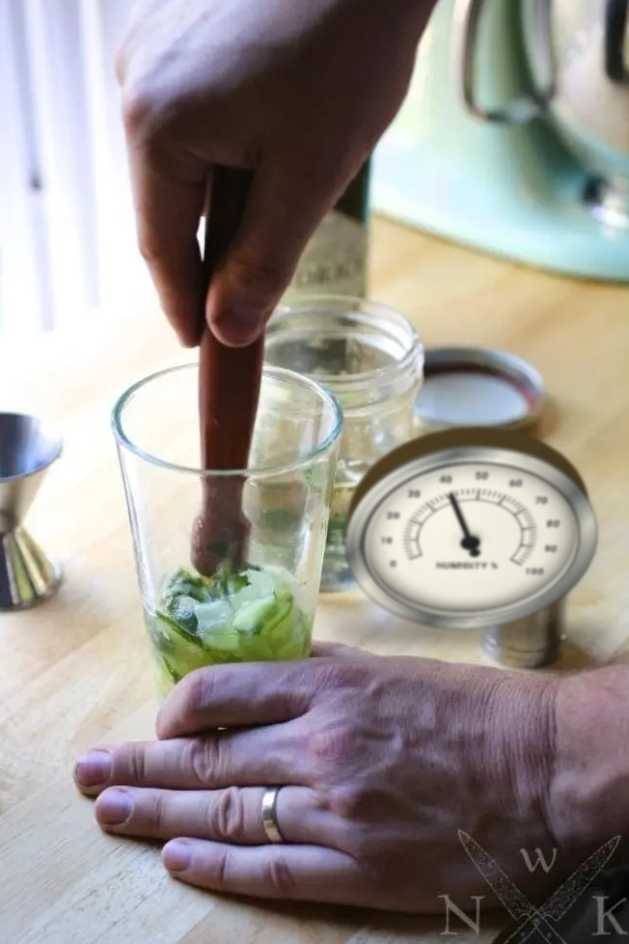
% 40
